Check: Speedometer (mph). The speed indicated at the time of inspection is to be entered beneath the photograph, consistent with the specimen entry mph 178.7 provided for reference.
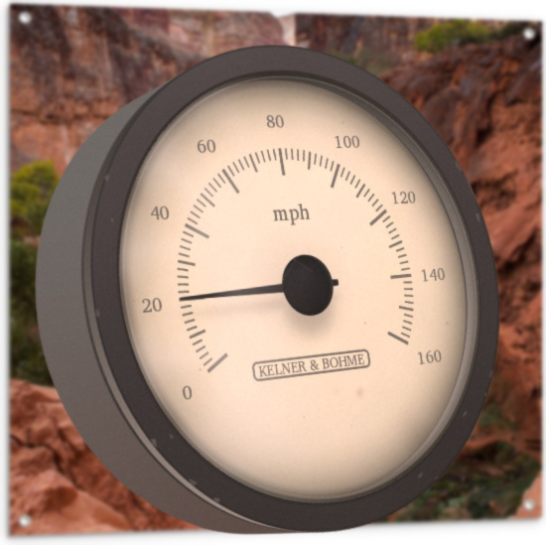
mph 20
